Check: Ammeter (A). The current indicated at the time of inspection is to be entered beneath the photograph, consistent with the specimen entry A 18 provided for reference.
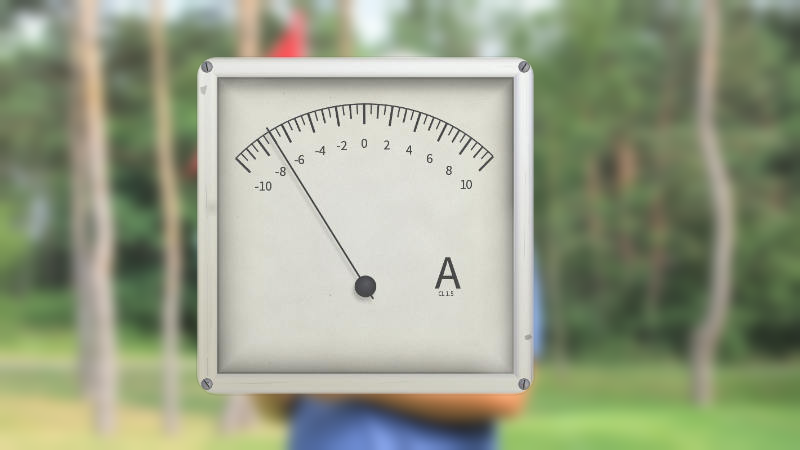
A -7
